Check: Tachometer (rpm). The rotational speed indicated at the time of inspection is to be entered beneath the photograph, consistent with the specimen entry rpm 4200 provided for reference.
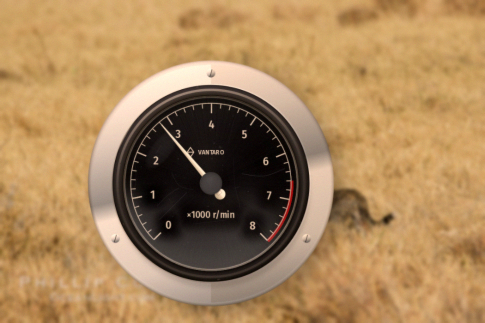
rpm 2800
